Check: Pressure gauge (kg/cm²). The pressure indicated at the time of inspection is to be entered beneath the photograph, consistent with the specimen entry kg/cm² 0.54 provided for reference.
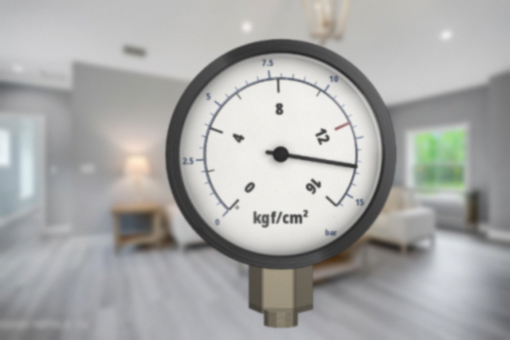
kg/cm² 14
